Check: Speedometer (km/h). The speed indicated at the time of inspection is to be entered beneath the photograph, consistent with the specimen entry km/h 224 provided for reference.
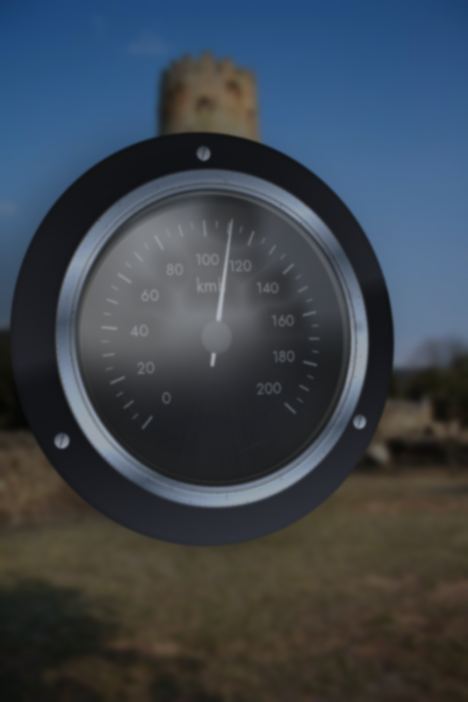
km/h 110
